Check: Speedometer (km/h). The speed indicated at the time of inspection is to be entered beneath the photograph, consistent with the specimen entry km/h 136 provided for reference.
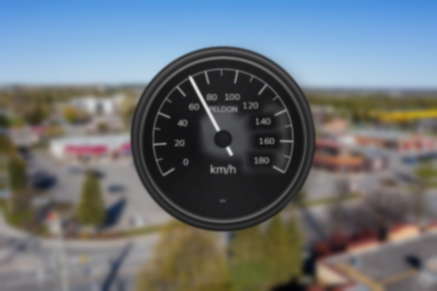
km/h 70
